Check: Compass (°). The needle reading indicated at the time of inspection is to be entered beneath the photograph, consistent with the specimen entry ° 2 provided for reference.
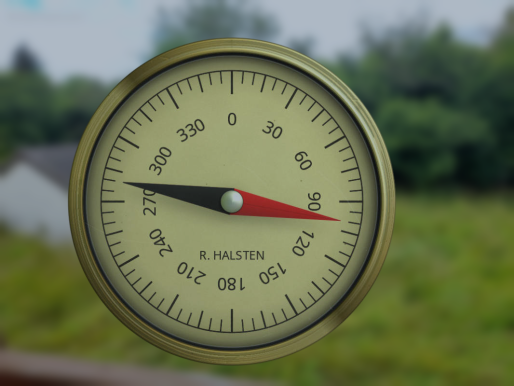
° 100
